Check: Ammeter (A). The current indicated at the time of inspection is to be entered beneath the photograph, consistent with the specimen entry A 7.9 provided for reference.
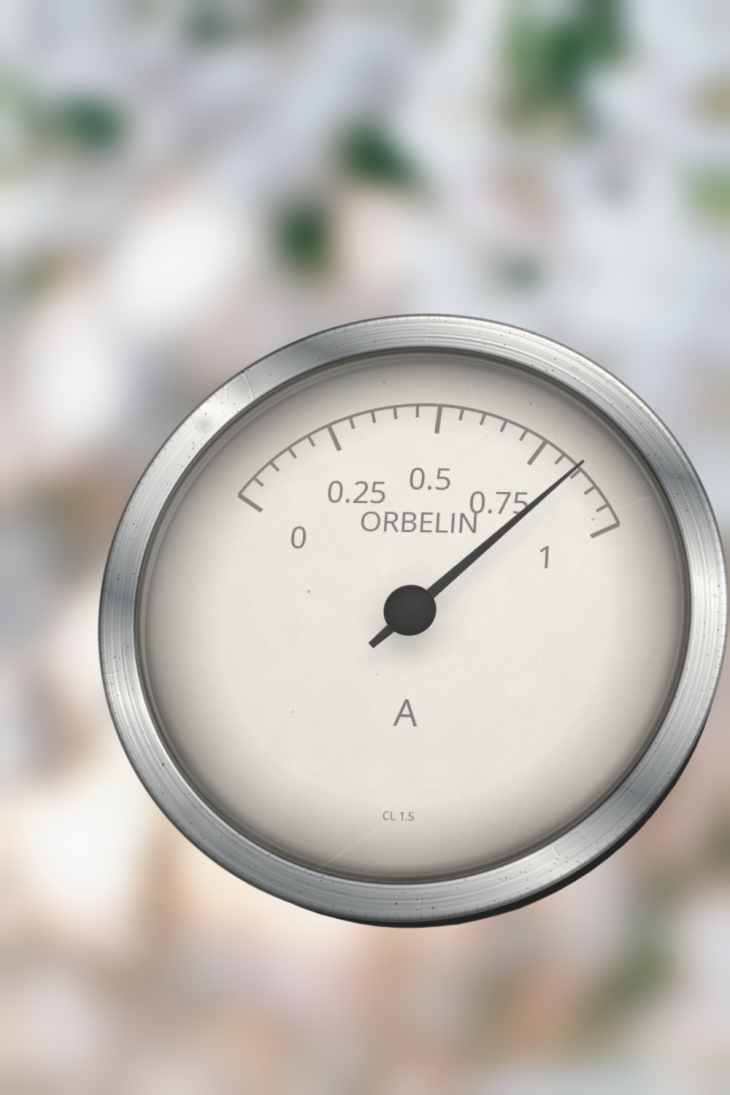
A 0.85
